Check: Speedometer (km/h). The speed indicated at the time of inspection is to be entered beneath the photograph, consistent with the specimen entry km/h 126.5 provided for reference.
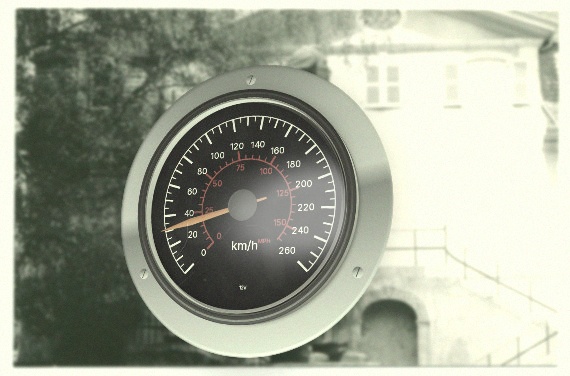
km/h 30
